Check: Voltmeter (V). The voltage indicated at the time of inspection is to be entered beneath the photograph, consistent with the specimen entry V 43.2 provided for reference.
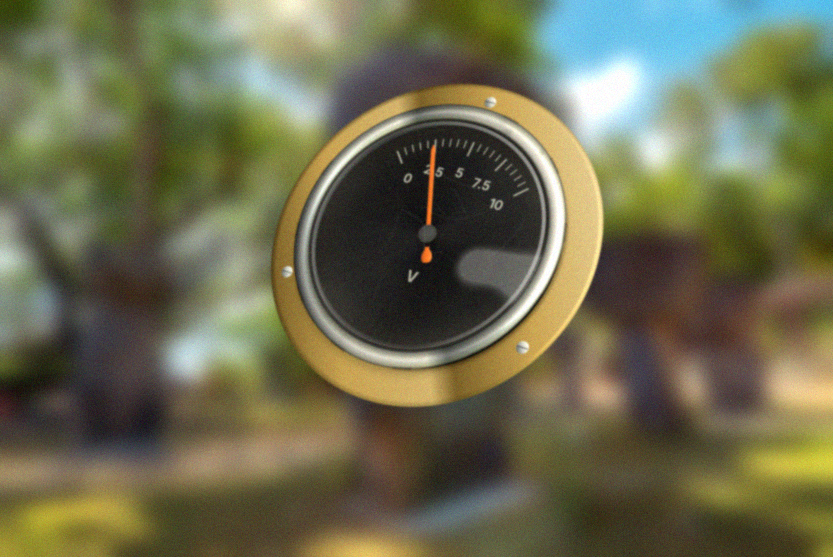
V 2.5
